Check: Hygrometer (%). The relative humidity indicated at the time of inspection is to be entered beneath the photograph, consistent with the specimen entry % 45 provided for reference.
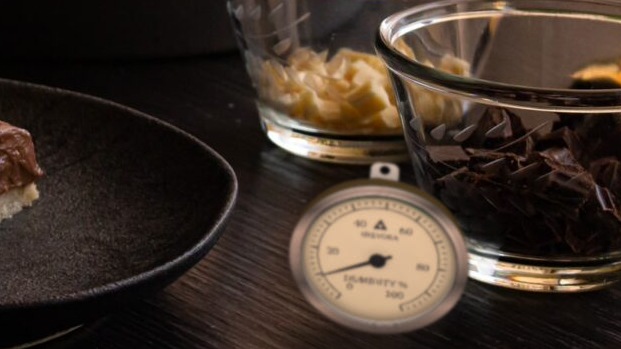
% 10
